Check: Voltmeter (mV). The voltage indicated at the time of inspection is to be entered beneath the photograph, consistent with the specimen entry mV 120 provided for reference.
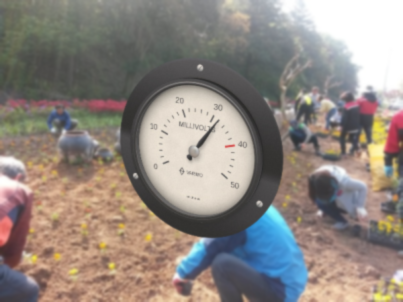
mV 32
